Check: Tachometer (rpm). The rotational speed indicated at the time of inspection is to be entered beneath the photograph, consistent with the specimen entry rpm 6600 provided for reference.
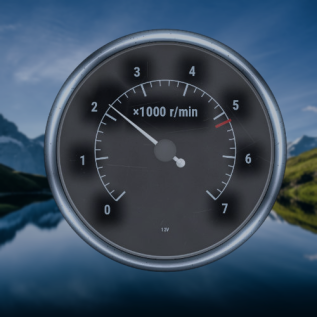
rpm 2200
